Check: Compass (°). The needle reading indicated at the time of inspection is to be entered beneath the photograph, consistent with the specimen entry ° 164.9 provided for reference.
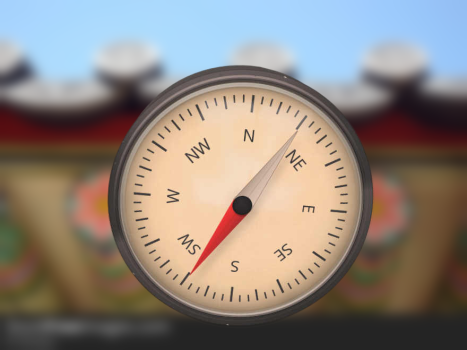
° 210
